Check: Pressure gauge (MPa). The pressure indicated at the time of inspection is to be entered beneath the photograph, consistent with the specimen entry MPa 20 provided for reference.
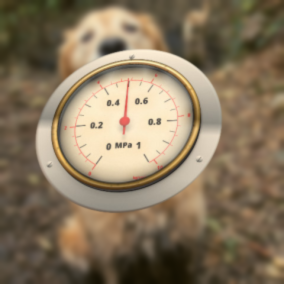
MPa 0.5
